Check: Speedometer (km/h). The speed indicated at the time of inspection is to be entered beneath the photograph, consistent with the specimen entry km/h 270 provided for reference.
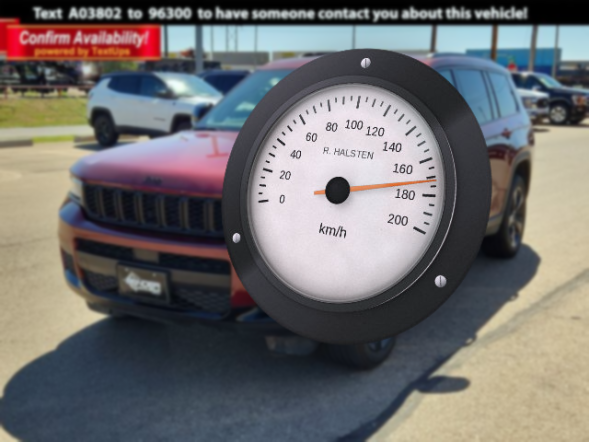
km/h 172.5
